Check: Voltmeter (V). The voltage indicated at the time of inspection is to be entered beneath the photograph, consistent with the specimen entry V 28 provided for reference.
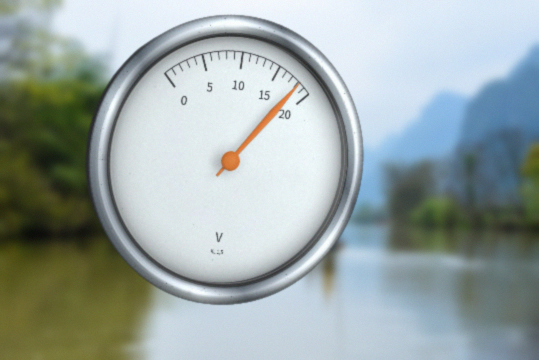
V 18
